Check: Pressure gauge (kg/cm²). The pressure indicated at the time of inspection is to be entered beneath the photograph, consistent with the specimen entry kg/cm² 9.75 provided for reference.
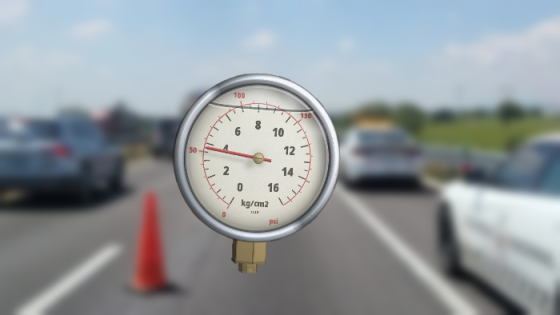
kg/cm² 3.75
